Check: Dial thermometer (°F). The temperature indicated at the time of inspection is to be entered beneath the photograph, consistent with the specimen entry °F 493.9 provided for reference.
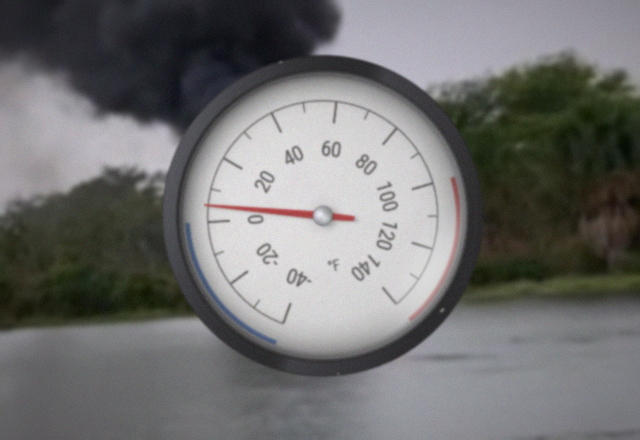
°F 5
